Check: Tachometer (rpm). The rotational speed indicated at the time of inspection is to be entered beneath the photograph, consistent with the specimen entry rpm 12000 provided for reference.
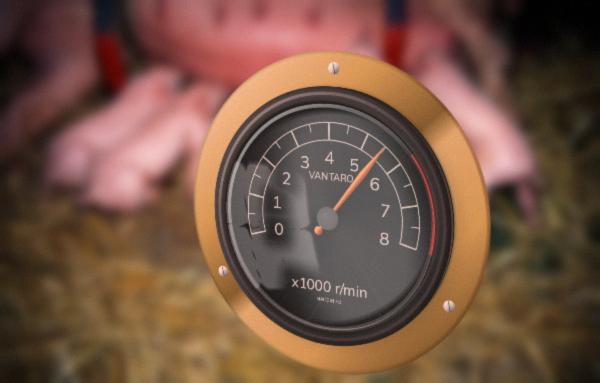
rpm 5500
